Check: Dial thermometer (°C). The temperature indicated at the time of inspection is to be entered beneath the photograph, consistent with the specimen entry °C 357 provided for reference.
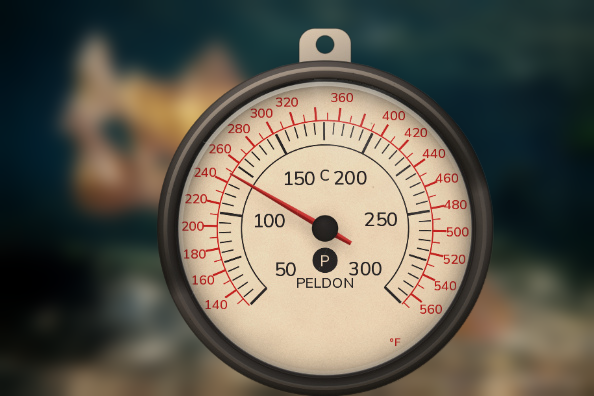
°C 120
